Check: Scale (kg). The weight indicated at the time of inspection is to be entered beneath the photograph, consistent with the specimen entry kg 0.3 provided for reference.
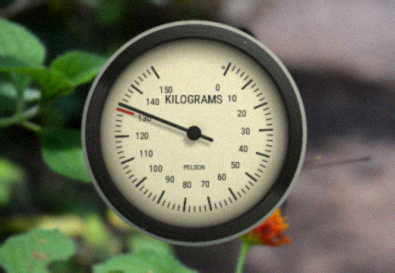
kg 132
